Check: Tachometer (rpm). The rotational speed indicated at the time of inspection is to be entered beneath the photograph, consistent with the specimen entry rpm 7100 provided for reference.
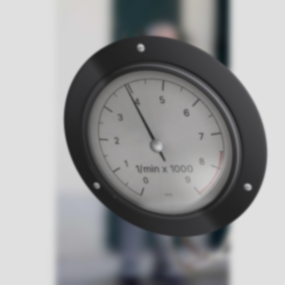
rpm 4000
